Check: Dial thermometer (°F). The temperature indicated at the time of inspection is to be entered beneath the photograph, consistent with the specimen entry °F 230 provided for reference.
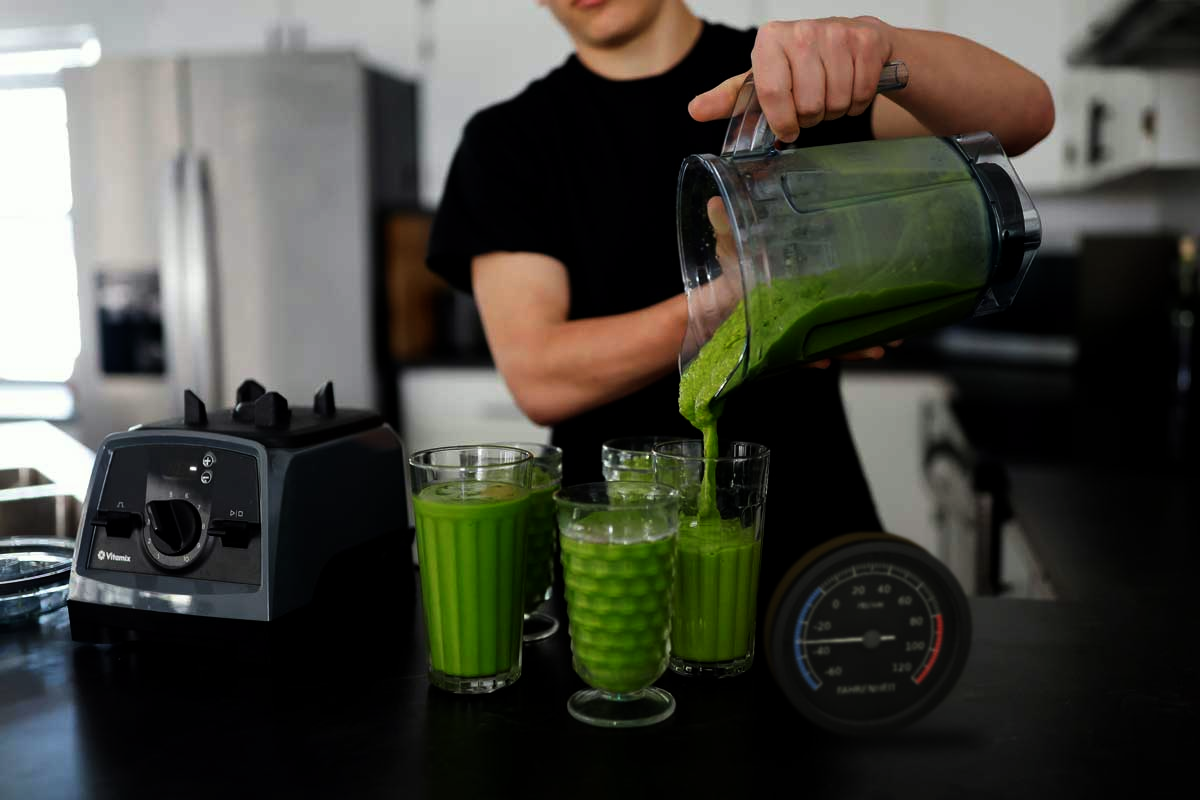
°F -30
